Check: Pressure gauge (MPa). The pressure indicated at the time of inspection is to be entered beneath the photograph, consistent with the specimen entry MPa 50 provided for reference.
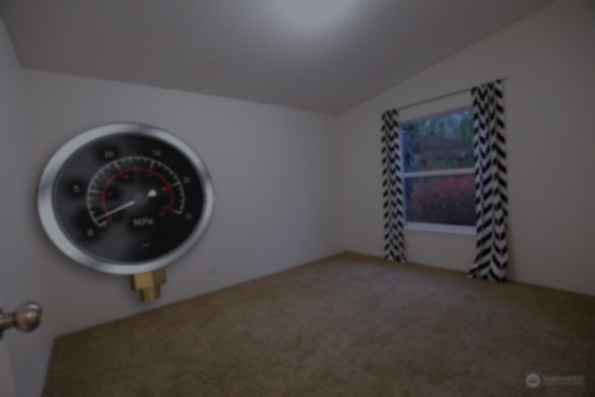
MPa 1
